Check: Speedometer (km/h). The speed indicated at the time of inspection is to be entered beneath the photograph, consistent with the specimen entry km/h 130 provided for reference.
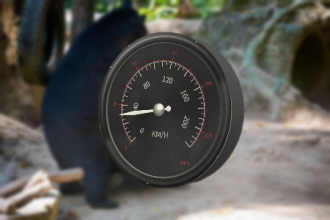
km/h 30
